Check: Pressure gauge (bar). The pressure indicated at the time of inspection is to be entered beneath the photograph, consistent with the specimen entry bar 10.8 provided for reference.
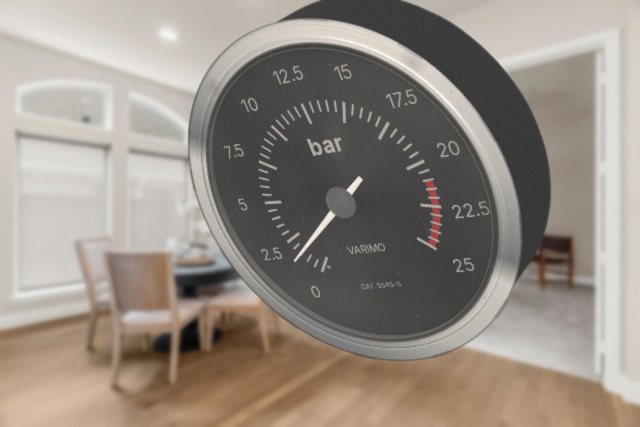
bar 1.5
